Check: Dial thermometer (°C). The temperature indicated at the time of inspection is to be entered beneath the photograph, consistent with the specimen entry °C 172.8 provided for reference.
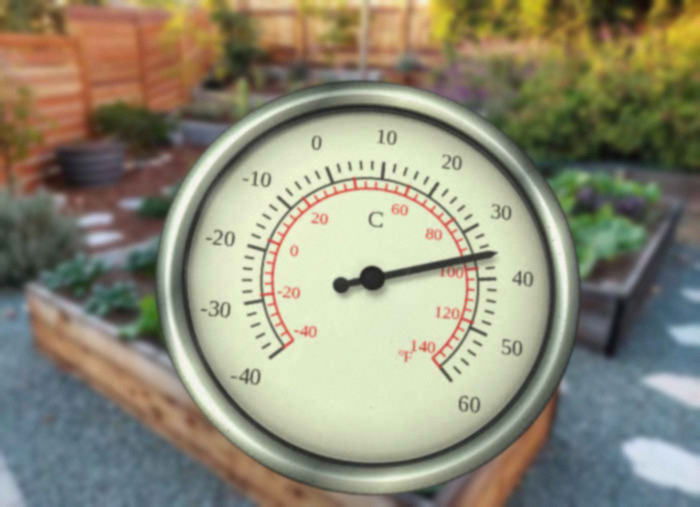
°C 36
